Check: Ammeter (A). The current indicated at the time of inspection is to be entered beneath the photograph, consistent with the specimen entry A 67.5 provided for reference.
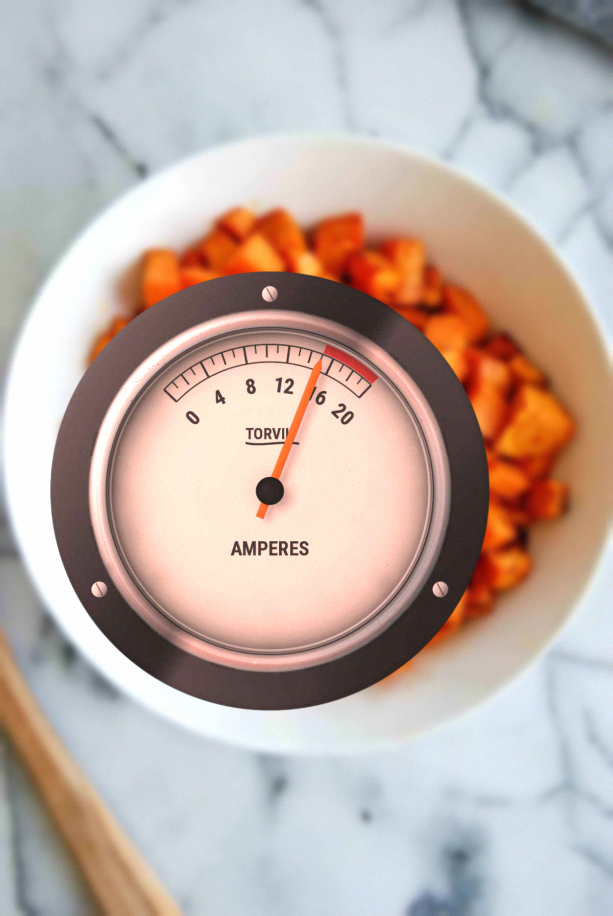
A 15
